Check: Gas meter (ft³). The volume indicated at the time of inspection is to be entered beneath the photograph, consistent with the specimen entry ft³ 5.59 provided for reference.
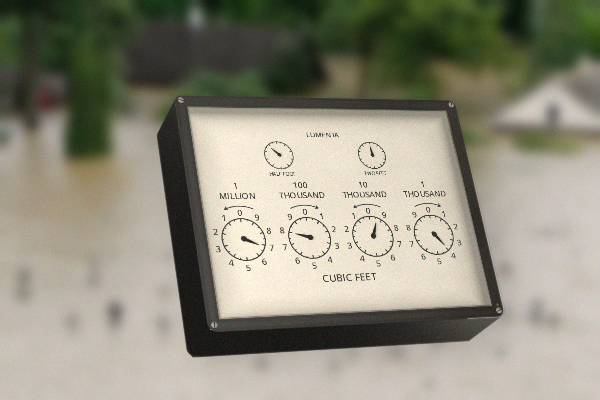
ft³ 679400
